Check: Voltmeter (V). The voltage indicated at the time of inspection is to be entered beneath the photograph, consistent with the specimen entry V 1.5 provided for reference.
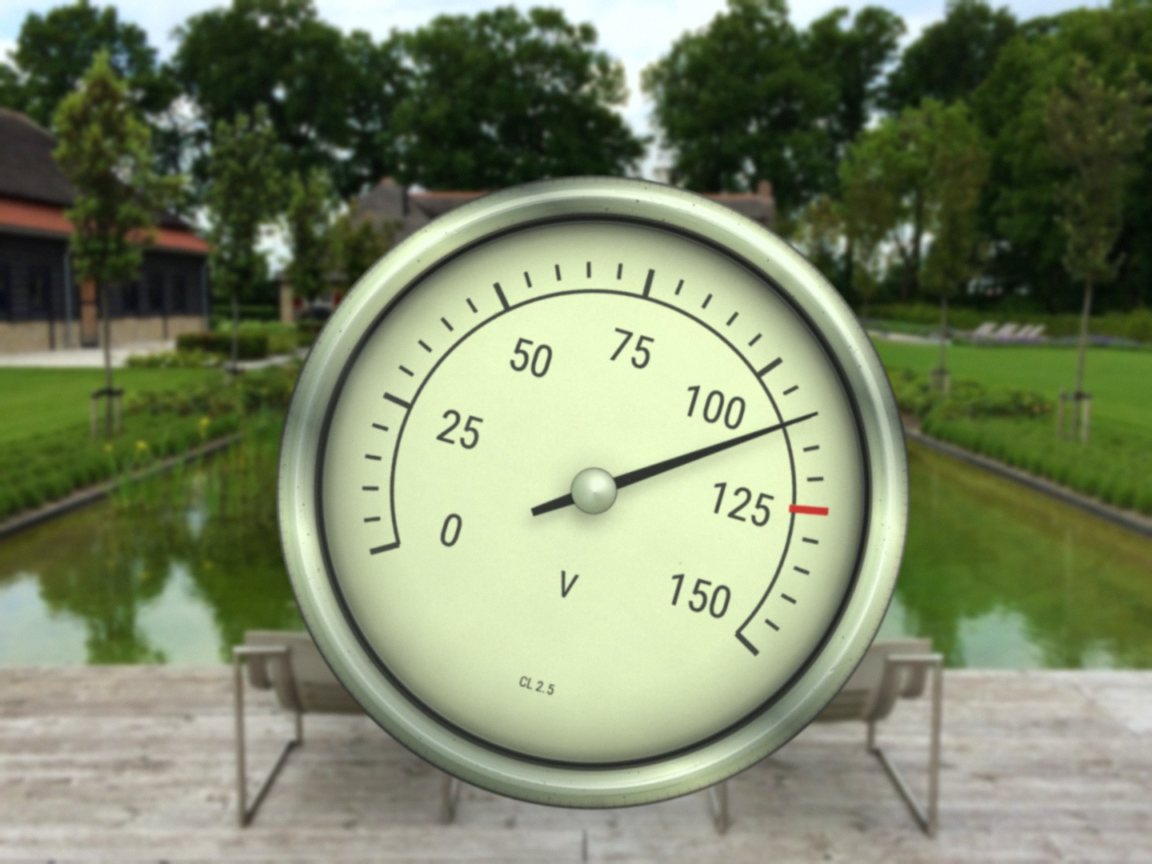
V 110
